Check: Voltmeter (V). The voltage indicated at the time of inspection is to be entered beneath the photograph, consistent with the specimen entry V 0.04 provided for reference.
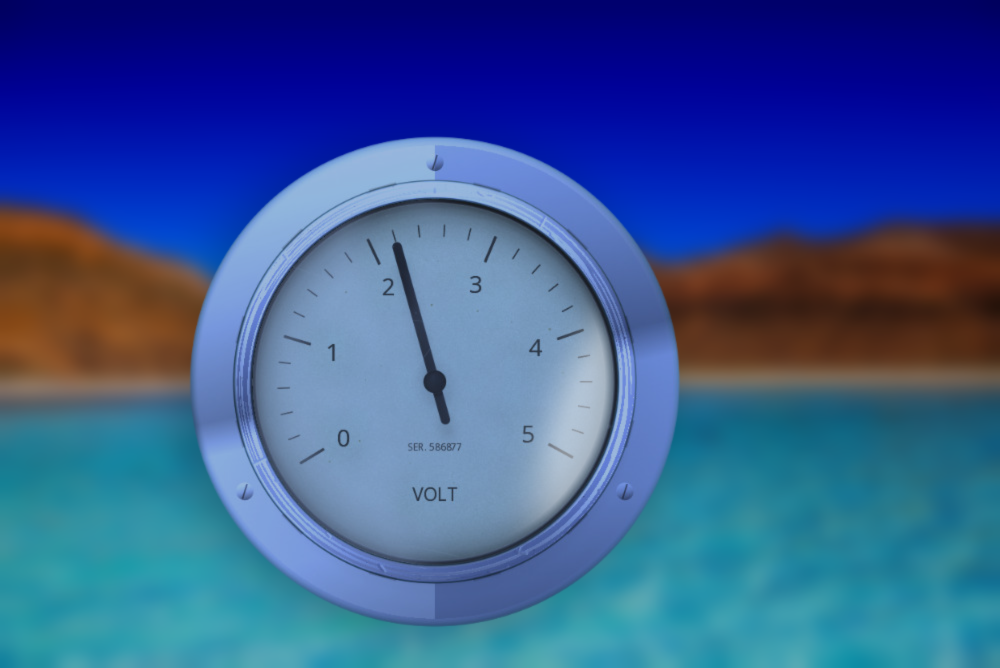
V 2.2
